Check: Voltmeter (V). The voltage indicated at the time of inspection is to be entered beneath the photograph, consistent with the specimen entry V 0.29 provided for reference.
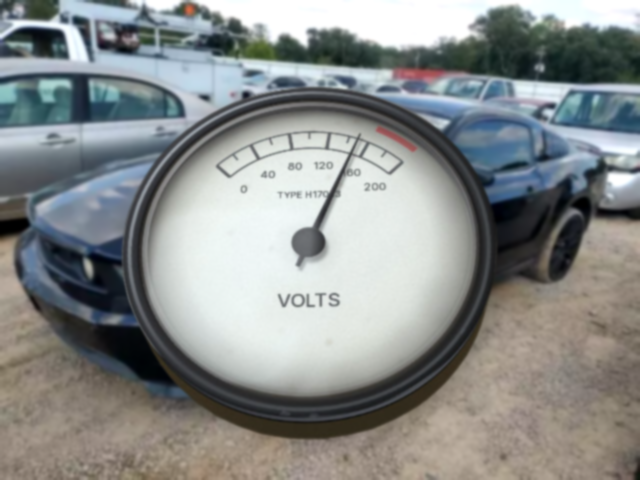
V 150
